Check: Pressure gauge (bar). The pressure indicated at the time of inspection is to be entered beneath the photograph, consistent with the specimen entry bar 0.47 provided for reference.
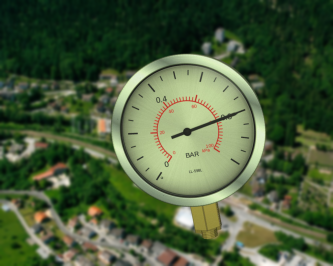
bar 0.8
